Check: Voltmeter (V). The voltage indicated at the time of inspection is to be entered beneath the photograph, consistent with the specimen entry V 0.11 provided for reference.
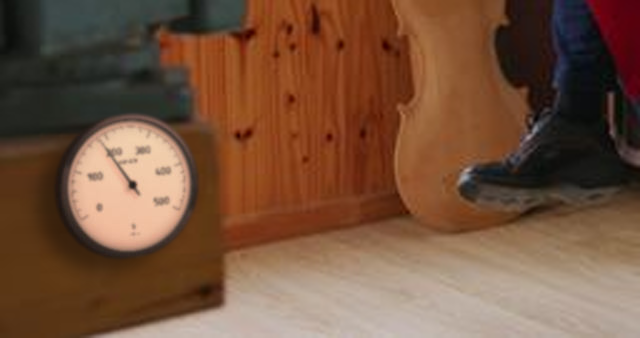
V 180
